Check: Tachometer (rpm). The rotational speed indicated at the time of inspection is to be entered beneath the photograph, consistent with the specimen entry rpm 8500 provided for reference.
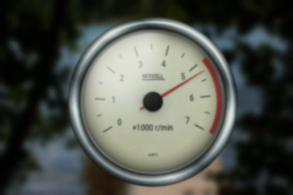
rpm 5250
